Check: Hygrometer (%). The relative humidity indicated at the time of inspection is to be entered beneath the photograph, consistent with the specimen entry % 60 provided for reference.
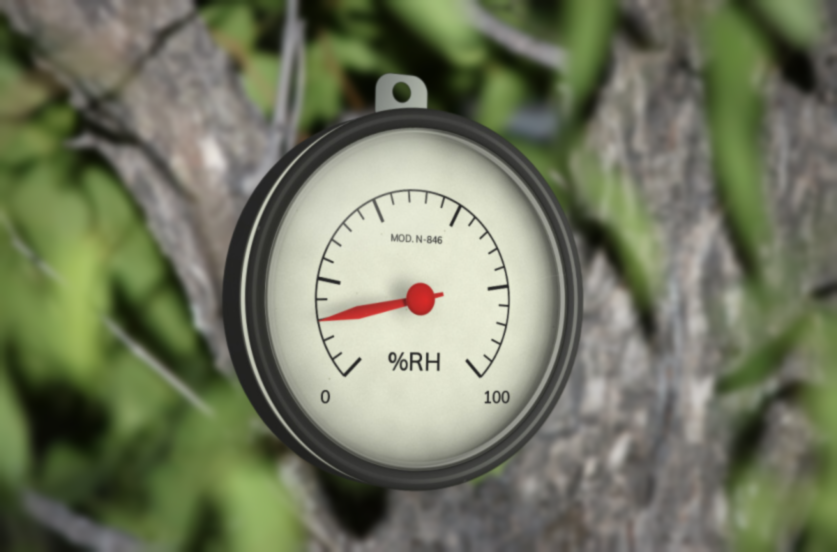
% 12
